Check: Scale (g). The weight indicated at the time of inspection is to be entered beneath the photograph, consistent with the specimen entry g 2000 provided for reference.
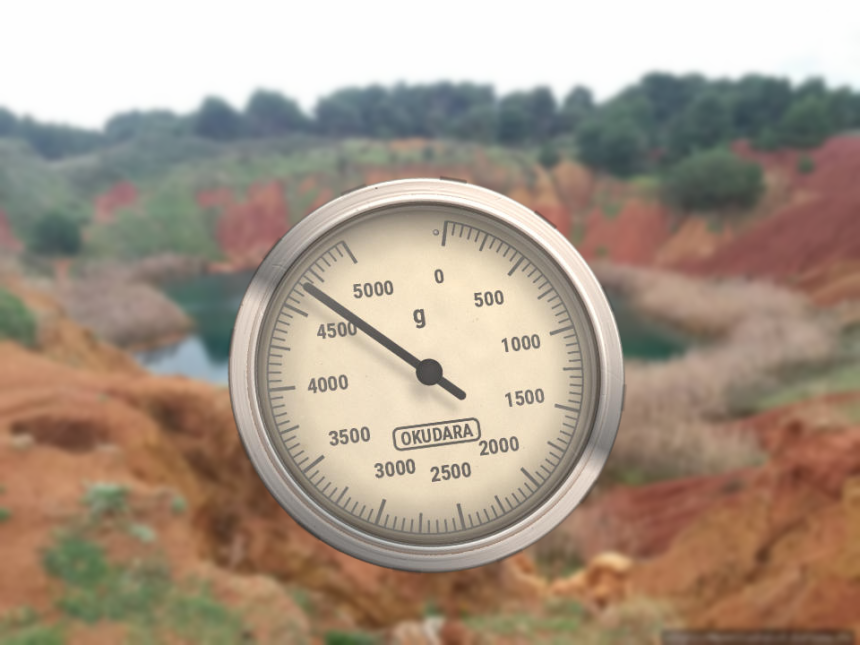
g 4650
